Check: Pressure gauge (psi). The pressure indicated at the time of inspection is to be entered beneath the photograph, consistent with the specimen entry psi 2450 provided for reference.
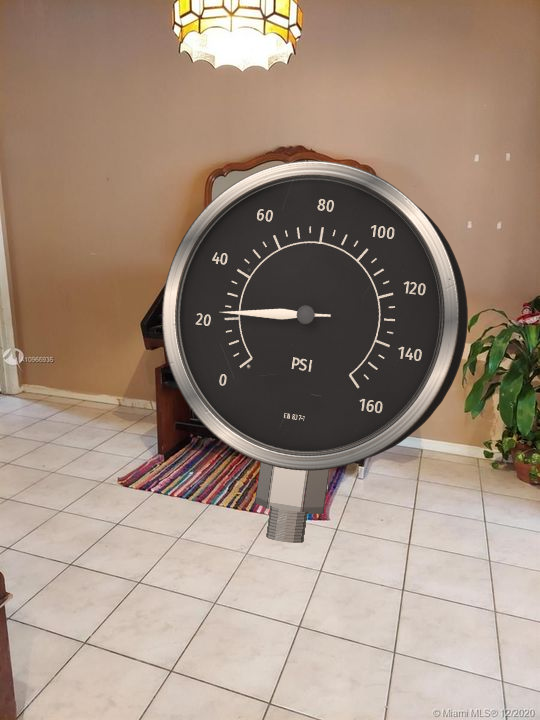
psi 22.5
